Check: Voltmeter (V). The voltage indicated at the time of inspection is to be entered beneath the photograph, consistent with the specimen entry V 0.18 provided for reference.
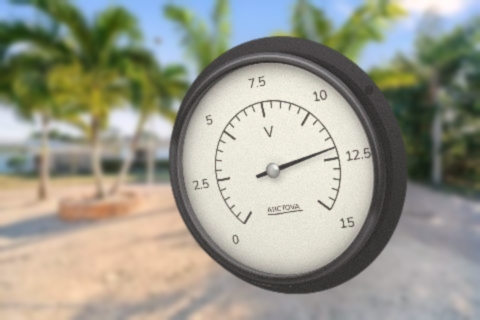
V 12
